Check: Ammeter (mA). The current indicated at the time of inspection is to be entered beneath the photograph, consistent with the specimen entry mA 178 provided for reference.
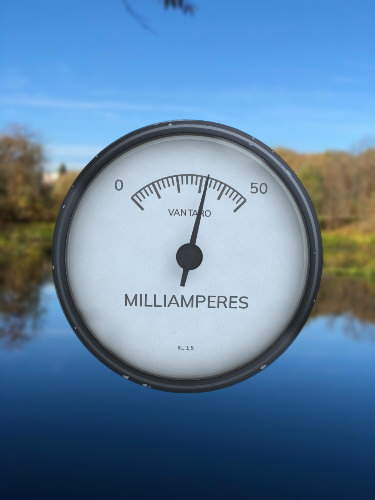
mA 32
